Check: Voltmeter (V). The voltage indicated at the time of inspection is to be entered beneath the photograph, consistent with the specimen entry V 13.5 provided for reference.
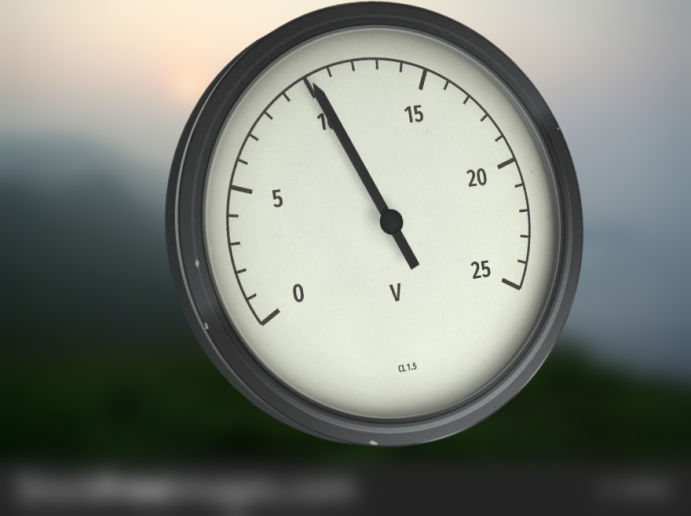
V 10
